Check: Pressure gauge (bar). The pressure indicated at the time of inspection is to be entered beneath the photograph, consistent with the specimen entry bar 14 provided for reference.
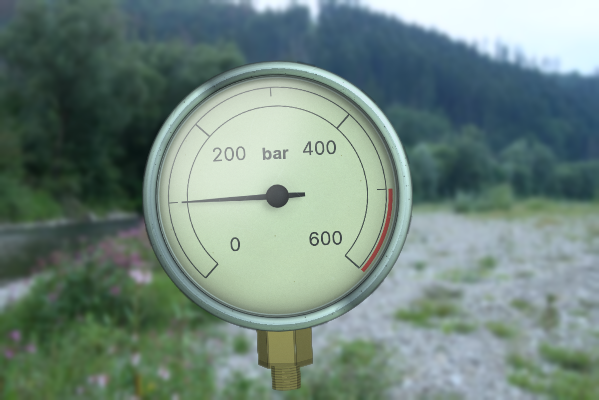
bar 100
